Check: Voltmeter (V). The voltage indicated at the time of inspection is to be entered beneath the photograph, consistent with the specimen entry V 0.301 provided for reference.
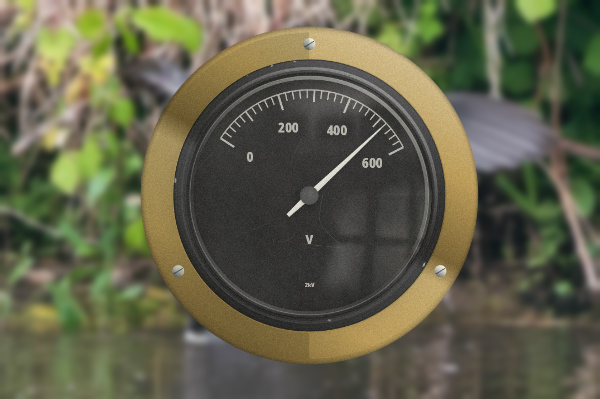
V 520
